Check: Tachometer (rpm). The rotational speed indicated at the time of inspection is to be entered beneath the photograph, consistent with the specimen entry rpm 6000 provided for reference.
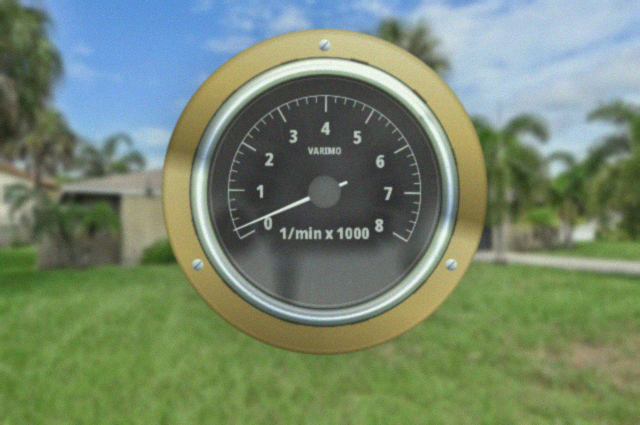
rpm 200
